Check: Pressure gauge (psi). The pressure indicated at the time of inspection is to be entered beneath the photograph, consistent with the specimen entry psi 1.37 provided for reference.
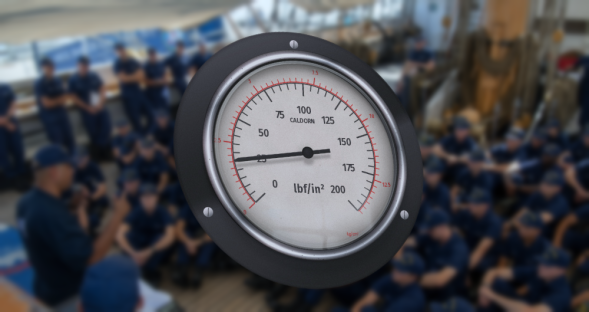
psi 25
